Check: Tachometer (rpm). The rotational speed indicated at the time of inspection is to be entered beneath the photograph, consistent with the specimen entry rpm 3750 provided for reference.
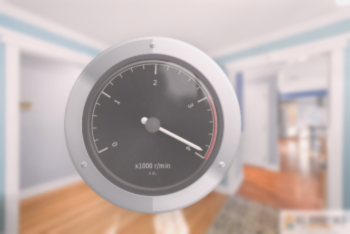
rpm 3900
